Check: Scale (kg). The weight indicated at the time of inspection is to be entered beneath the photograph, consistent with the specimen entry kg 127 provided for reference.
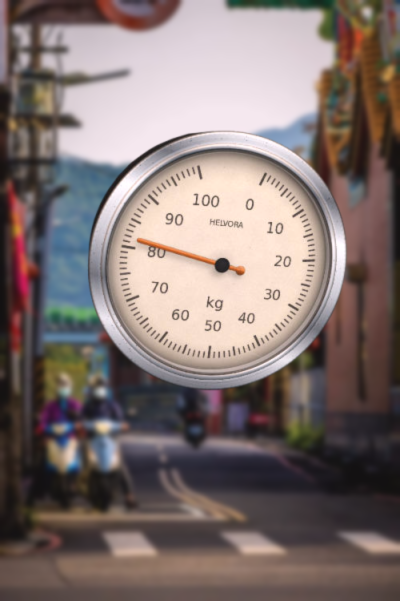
kg 82
